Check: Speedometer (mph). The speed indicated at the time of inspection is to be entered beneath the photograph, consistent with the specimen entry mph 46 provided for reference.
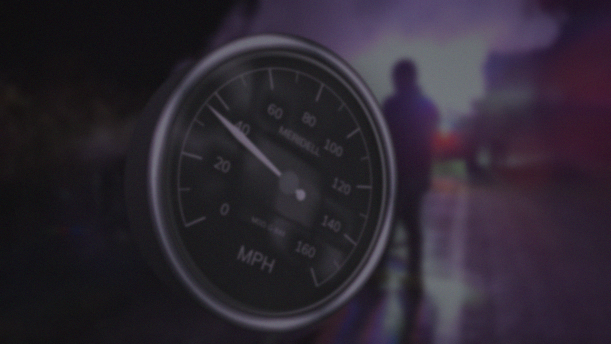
mph 35
